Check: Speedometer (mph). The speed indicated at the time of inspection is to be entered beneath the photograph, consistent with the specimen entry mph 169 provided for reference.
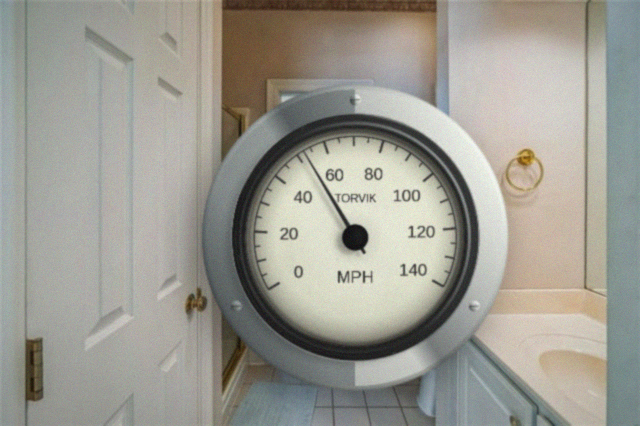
mph 52.5
